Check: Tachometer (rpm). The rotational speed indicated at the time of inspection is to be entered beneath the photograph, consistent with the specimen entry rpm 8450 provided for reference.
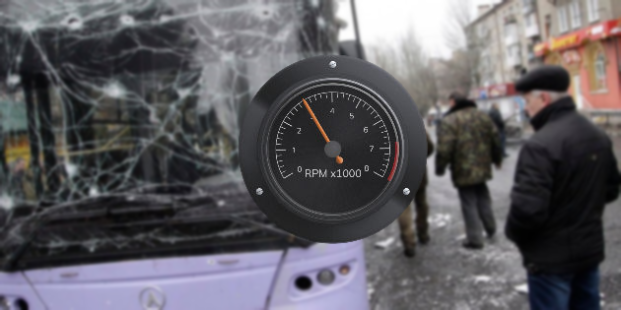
rpm 3000
